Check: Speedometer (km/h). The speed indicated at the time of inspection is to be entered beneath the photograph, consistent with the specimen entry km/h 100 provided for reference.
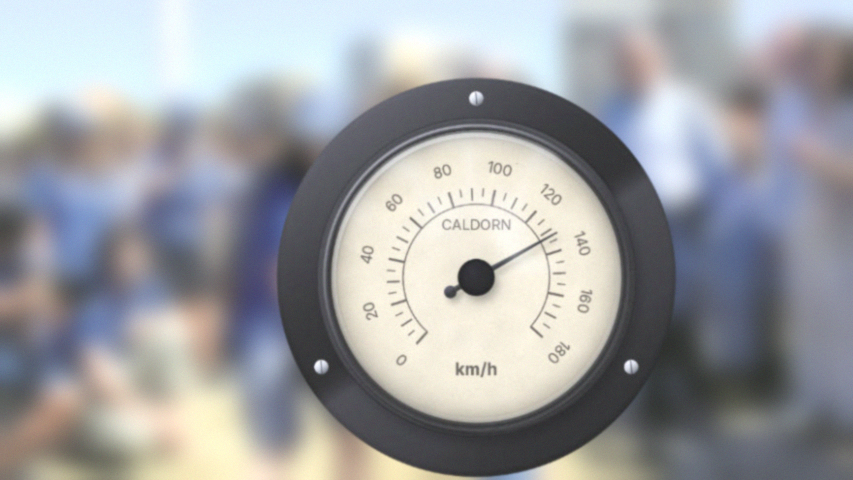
km/h 132.5
